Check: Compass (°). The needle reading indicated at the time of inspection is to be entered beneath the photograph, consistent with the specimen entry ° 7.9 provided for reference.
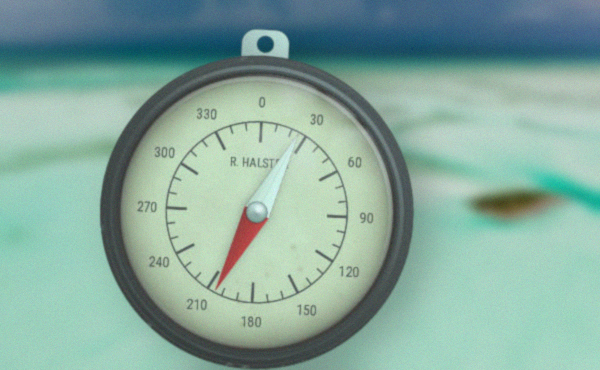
° 205
